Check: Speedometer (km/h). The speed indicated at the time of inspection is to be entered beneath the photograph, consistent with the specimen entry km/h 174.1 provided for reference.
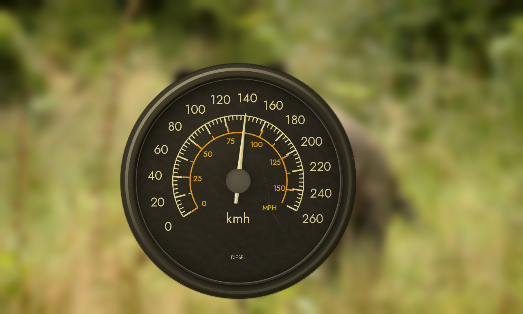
km/h 140
